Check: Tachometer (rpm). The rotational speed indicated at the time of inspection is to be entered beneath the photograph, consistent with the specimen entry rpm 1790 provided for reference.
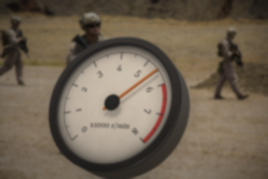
rpm 5500
